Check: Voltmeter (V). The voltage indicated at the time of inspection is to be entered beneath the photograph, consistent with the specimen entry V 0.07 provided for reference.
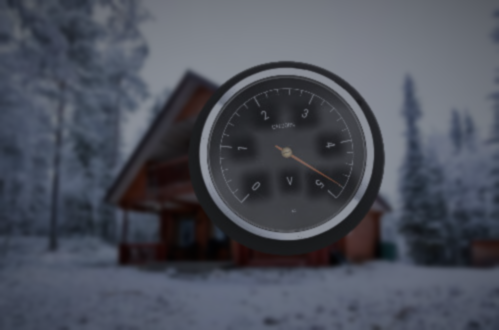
V 4.8
